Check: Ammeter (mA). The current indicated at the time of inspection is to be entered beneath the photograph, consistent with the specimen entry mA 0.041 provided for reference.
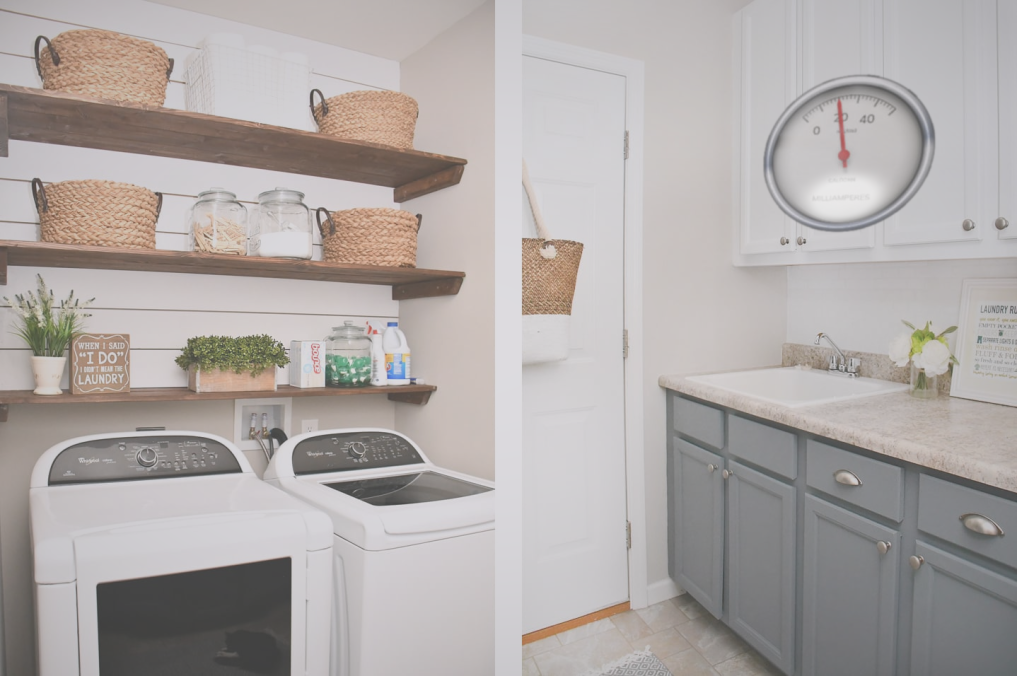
mA 20
